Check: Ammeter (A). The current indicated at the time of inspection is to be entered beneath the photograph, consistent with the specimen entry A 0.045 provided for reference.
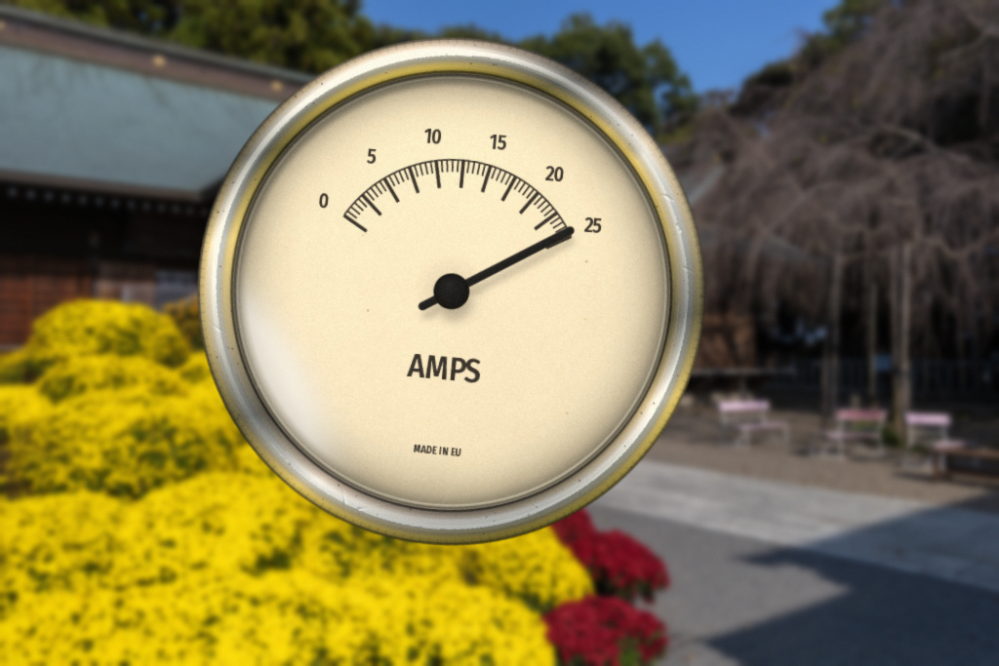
A 24.5
